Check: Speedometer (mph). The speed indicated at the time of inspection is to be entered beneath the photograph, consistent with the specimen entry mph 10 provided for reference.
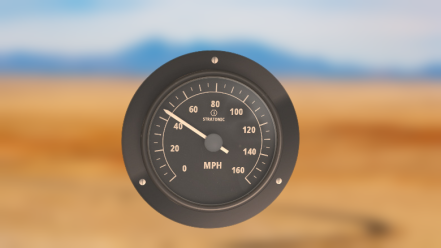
mph 45
